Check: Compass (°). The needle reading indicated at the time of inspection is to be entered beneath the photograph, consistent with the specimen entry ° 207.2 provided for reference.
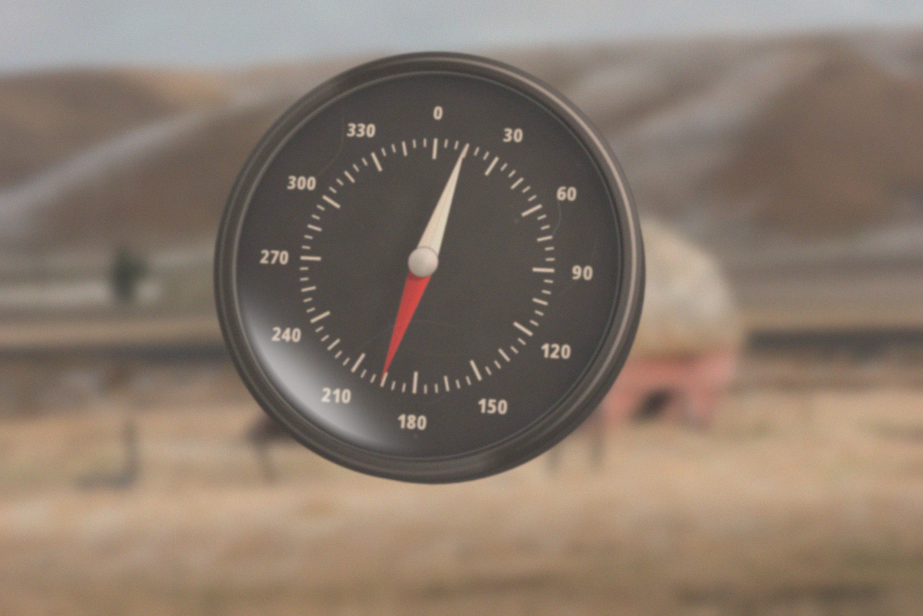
° 195
